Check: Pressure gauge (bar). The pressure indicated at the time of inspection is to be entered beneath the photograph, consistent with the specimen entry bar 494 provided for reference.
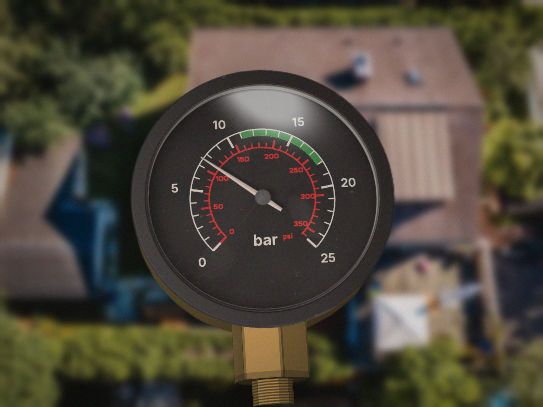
bar 7.5
